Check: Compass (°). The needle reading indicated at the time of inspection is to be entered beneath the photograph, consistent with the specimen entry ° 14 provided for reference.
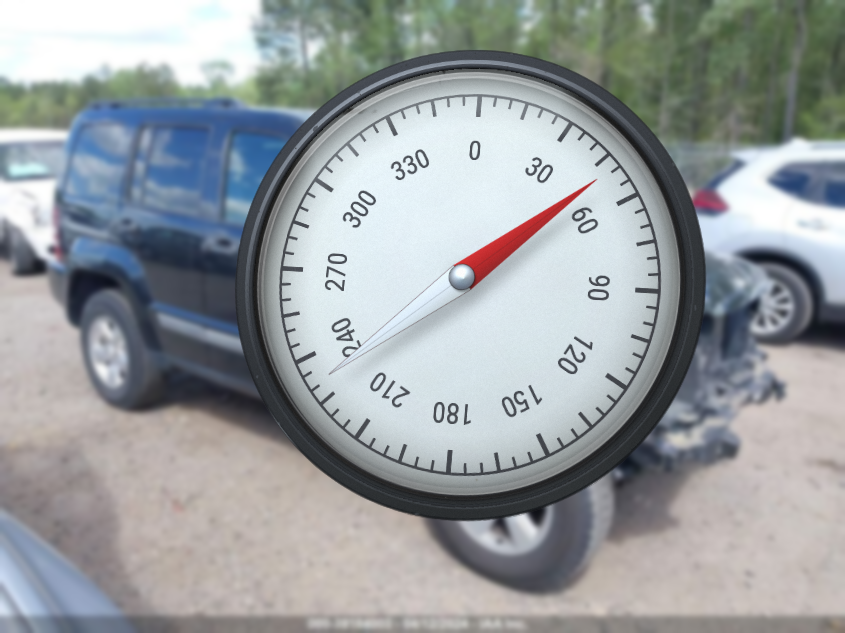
° 50
